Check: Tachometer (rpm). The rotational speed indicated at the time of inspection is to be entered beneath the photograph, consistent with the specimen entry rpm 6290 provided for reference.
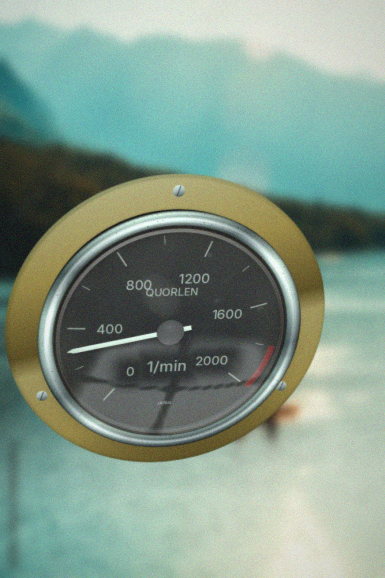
rpm 300
